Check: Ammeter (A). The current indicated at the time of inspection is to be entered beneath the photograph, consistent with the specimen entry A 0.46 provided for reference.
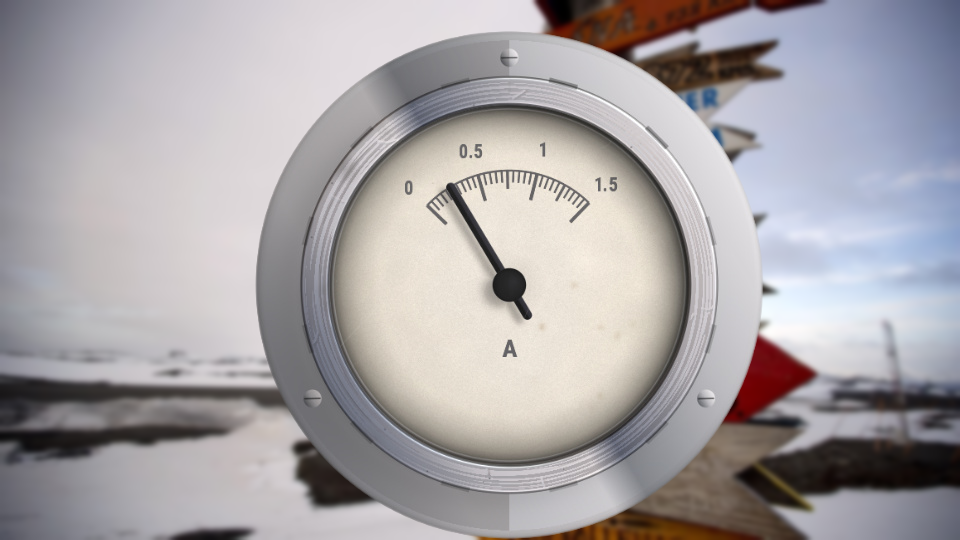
A 0.25
